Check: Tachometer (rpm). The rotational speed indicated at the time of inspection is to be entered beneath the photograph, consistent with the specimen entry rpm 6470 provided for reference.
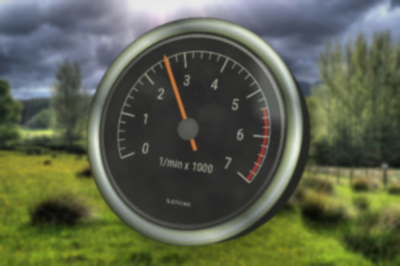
rpm 2600
